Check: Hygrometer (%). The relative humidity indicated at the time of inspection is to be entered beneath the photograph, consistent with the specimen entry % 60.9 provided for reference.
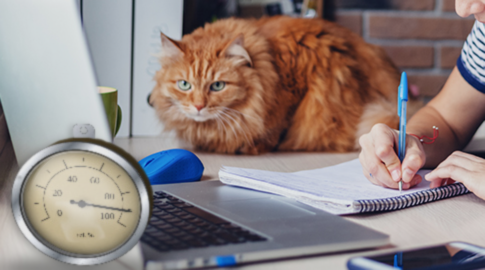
% 90
